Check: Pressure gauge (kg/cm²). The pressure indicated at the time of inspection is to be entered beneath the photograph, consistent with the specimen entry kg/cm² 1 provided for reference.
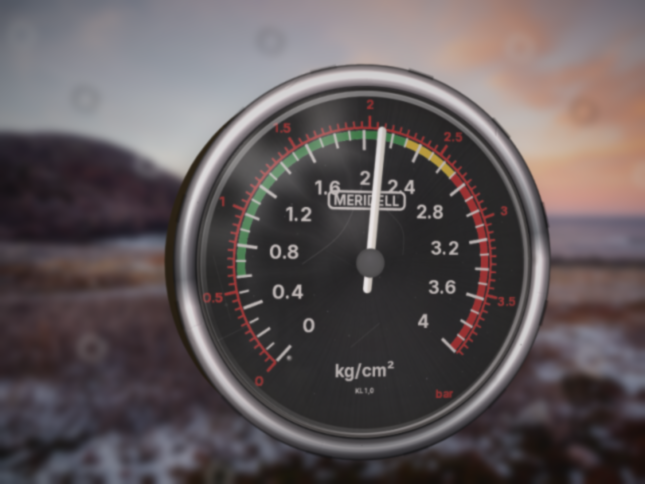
kg/cm² 2.1
